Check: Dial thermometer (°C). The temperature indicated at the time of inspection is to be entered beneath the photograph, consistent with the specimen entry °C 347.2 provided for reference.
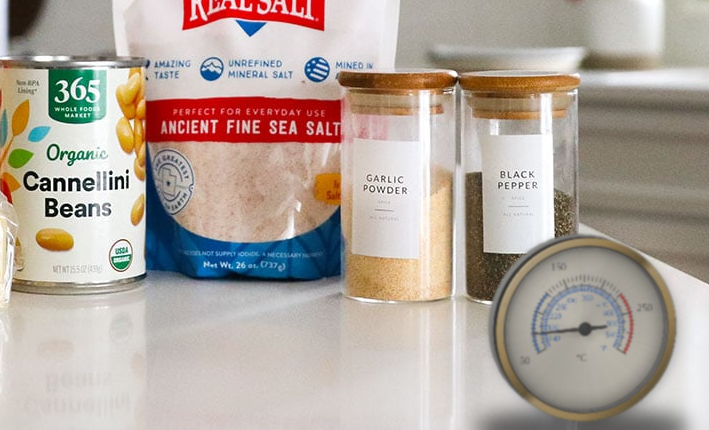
°C 75
